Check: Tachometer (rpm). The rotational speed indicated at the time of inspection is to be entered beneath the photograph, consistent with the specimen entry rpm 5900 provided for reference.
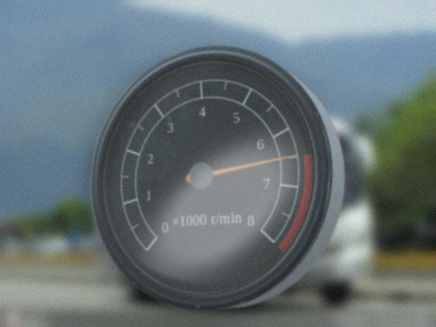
rpm 6500
